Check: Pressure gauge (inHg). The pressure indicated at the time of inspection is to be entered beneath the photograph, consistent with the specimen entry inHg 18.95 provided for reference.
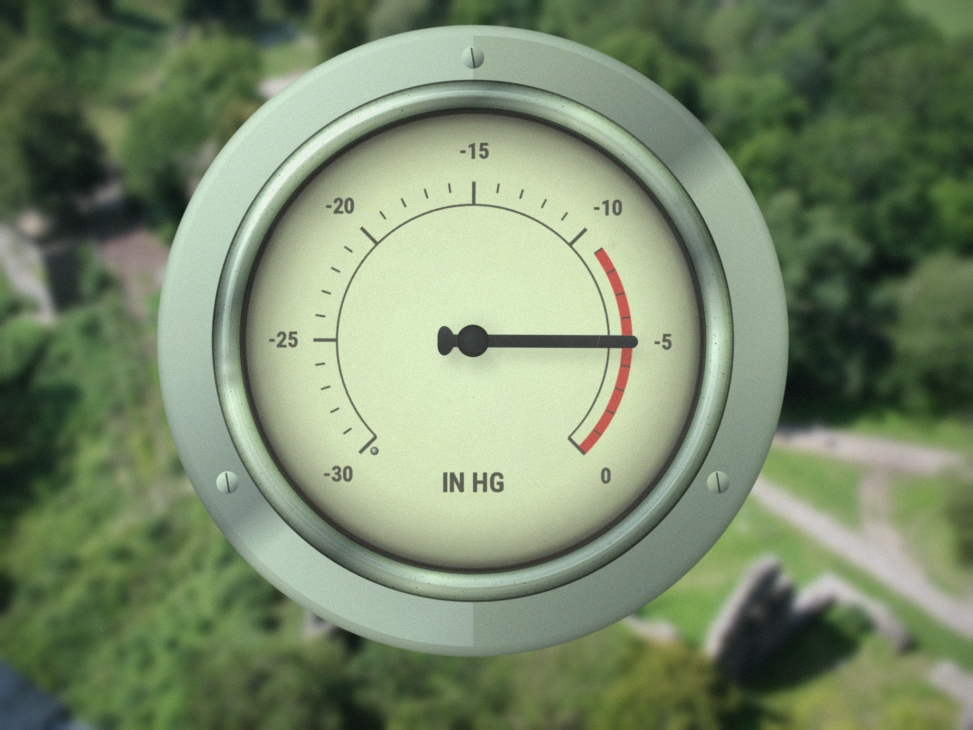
inHg -5
